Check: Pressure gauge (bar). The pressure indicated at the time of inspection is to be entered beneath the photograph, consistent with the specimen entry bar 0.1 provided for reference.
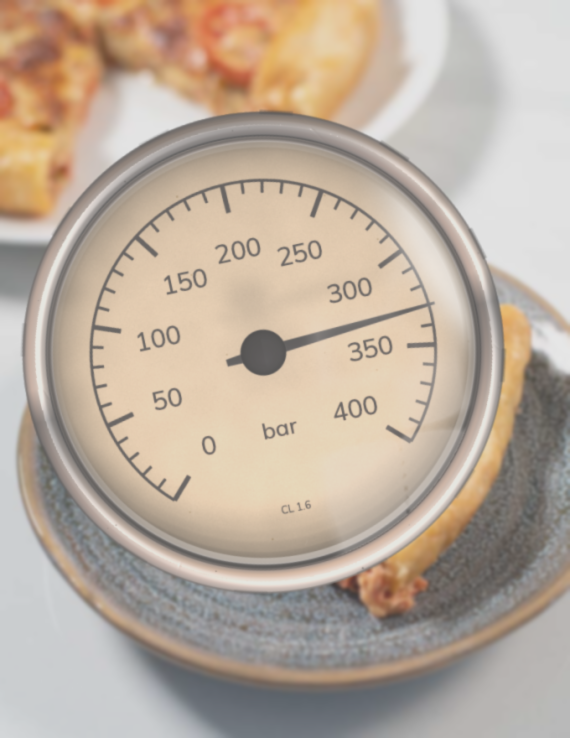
bar 330
